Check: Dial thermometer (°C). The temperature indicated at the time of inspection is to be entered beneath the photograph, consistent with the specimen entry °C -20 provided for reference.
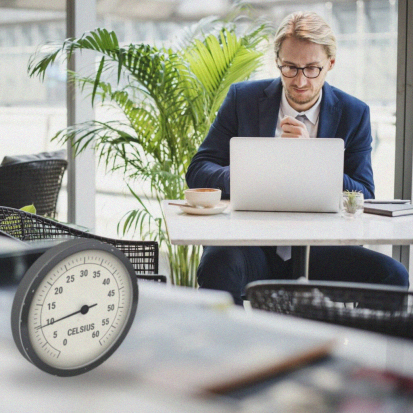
°C 10
